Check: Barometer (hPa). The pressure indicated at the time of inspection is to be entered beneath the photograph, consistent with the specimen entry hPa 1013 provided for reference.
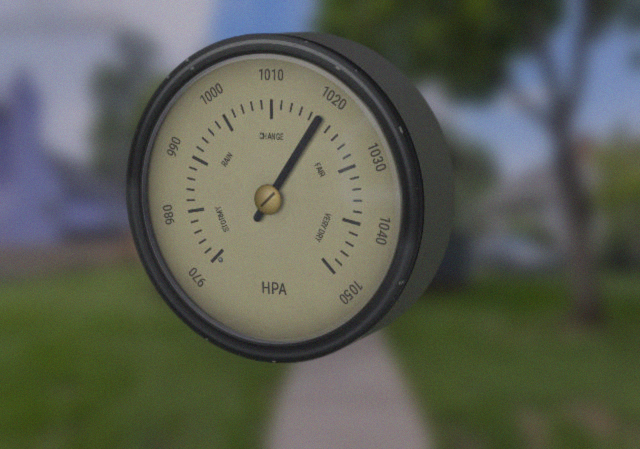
hPa 1020
